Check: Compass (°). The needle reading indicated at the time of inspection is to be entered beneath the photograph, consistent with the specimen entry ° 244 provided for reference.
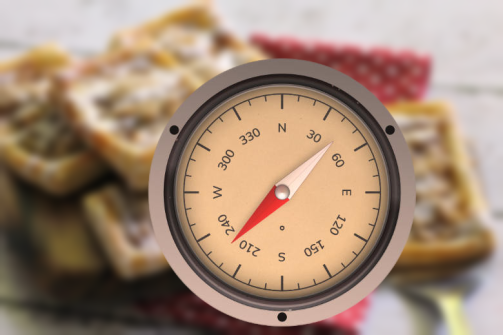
° 225
